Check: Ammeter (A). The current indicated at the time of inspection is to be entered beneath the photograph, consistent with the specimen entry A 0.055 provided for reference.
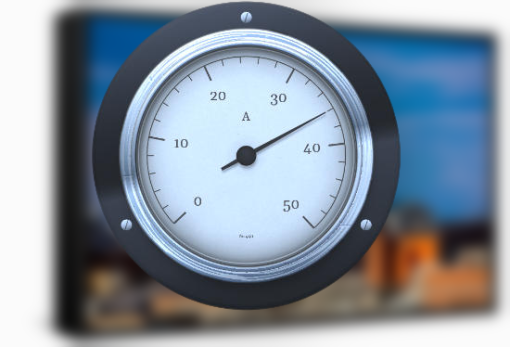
A 36
